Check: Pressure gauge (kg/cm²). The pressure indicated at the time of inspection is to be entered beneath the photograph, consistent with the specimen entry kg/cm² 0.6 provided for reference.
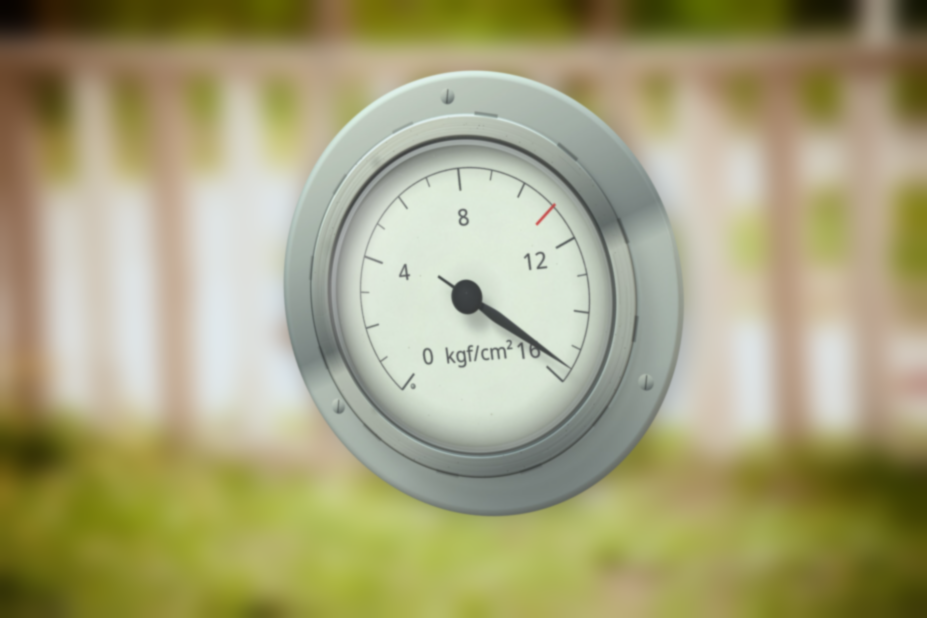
kg/cm² 15.5
